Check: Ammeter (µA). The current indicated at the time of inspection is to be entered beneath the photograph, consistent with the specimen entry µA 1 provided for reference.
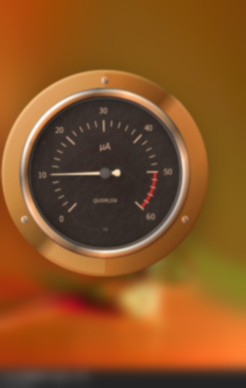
µA 10
